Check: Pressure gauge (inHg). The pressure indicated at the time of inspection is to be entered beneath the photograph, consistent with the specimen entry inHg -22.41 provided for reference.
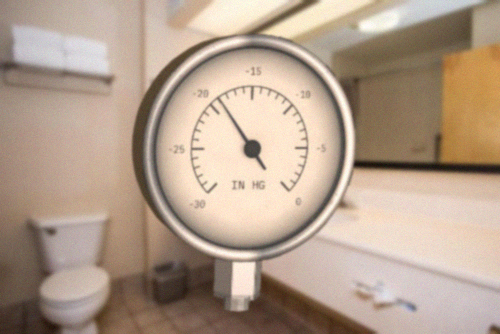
inHg -19
